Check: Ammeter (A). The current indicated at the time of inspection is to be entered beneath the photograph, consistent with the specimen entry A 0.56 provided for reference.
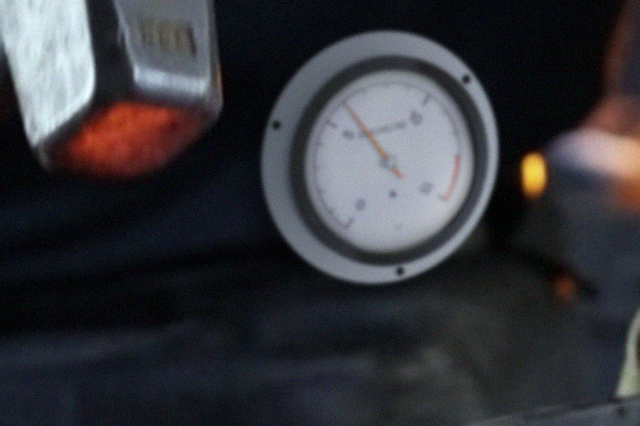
A 6
